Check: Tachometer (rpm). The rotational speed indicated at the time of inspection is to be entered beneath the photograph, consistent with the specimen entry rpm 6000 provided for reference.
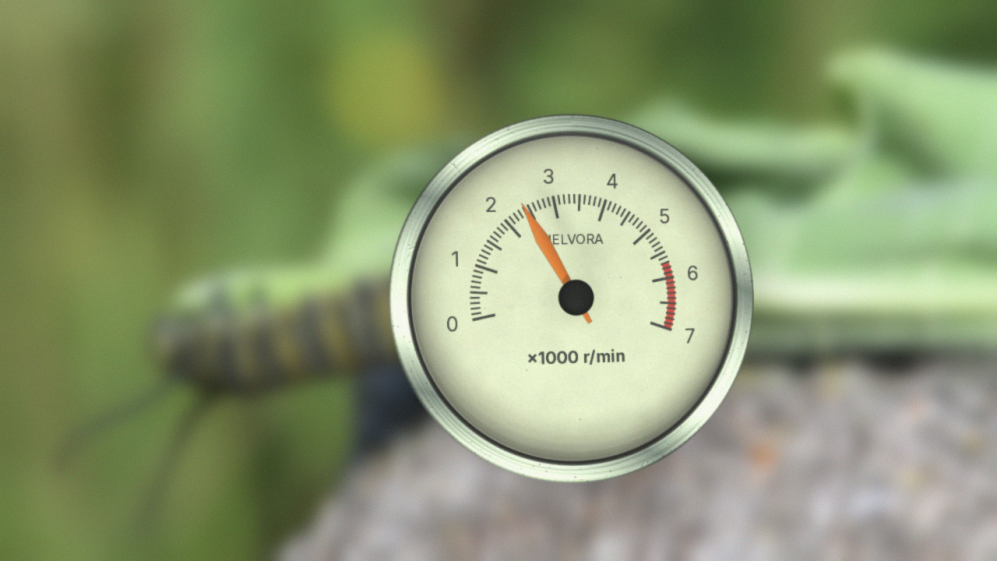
rpm 2400
